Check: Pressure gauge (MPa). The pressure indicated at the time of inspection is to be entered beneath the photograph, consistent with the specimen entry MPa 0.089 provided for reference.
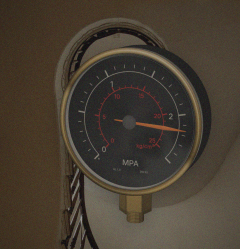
MPa 2.15
